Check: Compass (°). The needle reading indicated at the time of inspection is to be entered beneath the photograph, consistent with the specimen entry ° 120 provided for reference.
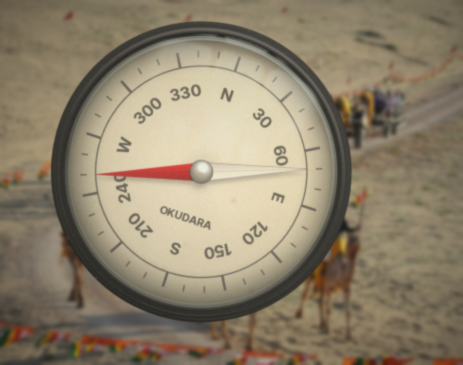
° 250
